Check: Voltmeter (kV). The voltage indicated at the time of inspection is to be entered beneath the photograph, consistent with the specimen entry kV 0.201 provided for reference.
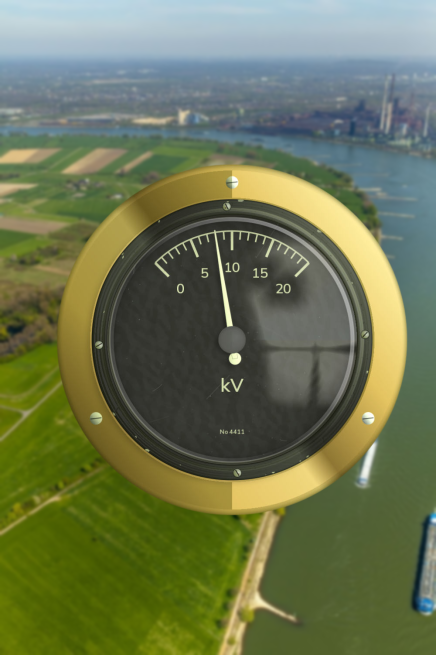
kV 8
